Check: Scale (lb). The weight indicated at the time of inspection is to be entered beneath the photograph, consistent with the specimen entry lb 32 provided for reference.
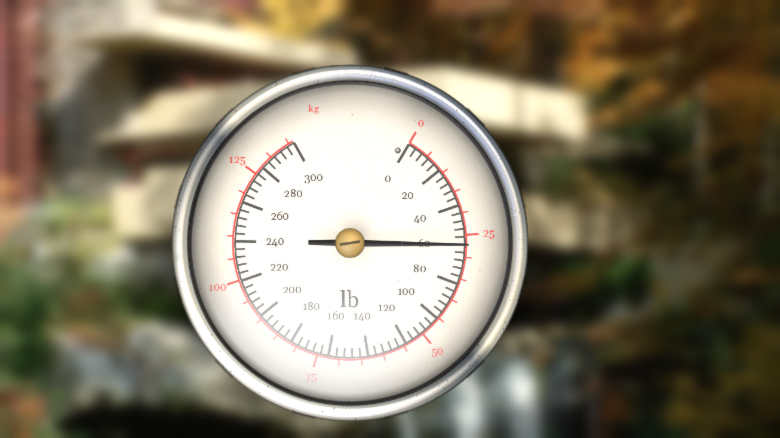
lb 60
